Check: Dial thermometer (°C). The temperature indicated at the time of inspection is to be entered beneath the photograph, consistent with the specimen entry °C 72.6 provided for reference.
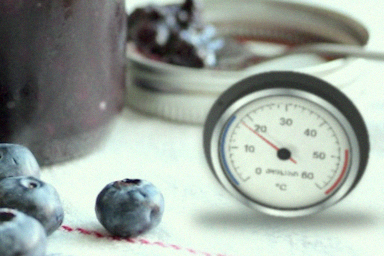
°C 18
